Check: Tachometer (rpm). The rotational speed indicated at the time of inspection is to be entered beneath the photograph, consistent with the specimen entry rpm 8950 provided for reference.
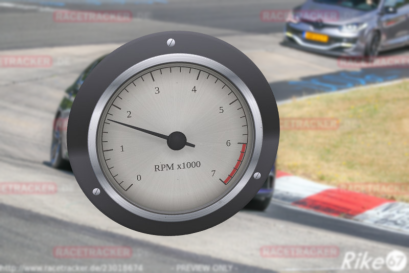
rpm 1700
